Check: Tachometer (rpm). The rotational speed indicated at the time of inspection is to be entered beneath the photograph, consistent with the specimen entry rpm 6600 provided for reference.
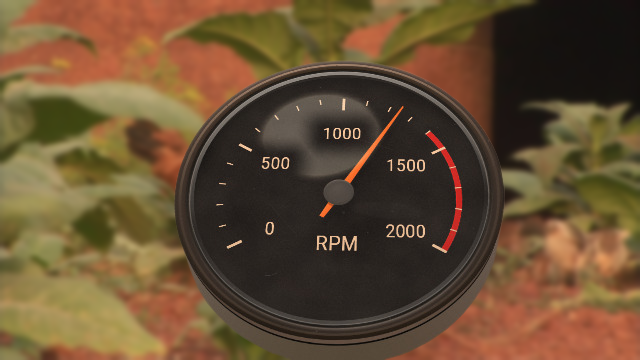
rpm 1250
